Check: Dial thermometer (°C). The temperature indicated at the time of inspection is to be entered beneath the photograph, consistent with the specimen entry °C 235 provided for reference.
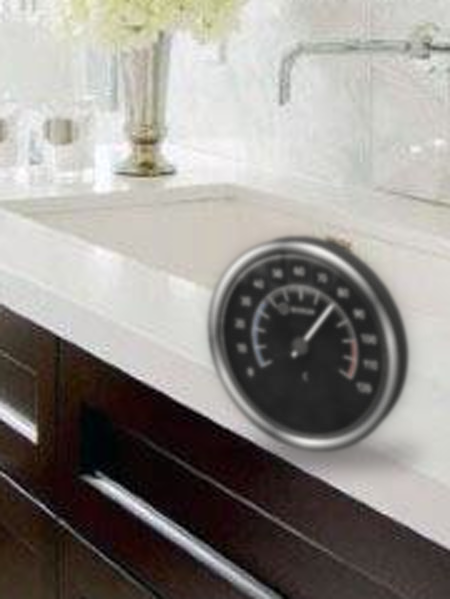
°C 80
